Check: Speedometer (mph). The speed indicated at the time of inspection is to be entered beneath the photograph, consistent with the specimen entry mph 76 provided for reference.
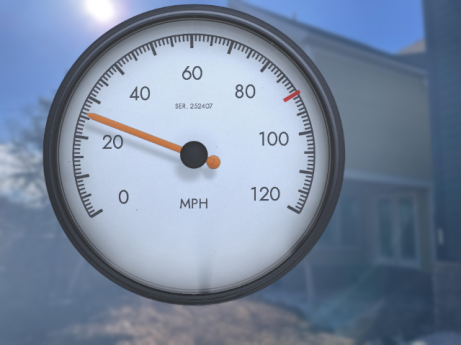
mph 26
